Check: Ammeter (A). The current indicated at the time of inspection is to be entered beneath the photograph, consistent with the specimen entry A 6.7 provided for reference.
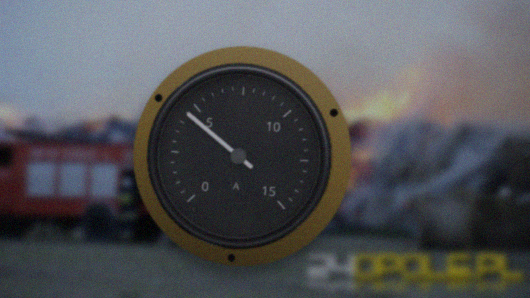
A 4.5
